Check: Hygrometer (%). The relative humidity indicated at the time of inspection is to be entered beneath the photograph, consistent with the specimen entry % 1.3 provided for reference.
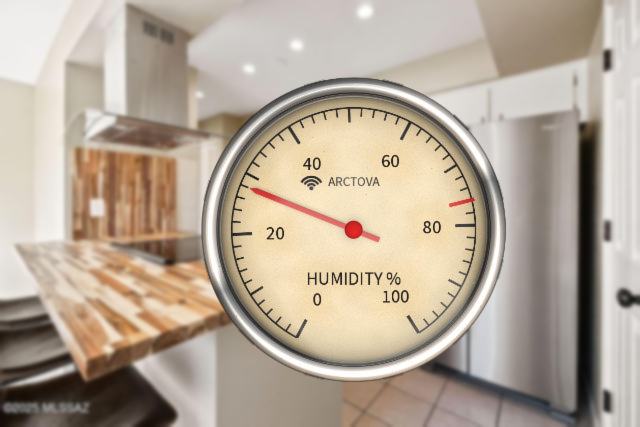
% 28
